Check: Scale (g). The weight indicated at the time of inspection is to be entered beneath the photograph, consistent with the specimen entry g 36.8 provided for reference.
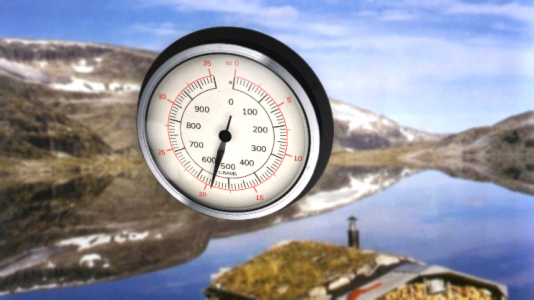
g 550
